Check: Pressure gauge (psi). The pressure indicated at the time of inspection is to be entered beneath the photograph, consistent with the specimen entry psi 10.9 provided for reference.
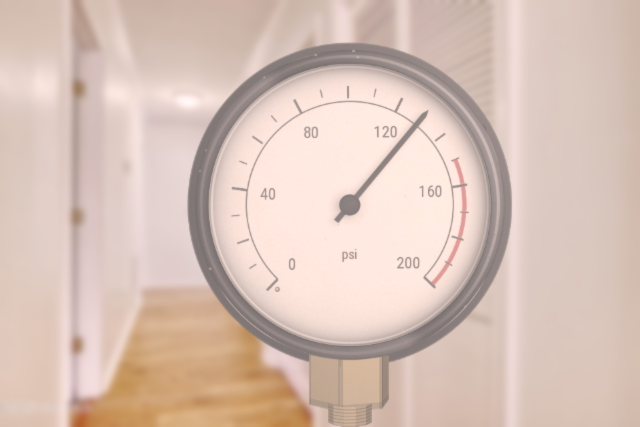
psi 130
